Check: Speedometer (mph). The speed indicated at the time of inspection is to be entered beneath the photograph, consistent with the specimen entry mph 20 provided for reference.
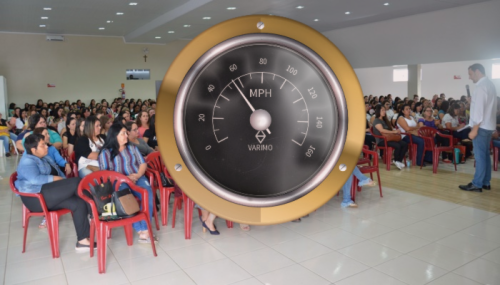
mph 55
